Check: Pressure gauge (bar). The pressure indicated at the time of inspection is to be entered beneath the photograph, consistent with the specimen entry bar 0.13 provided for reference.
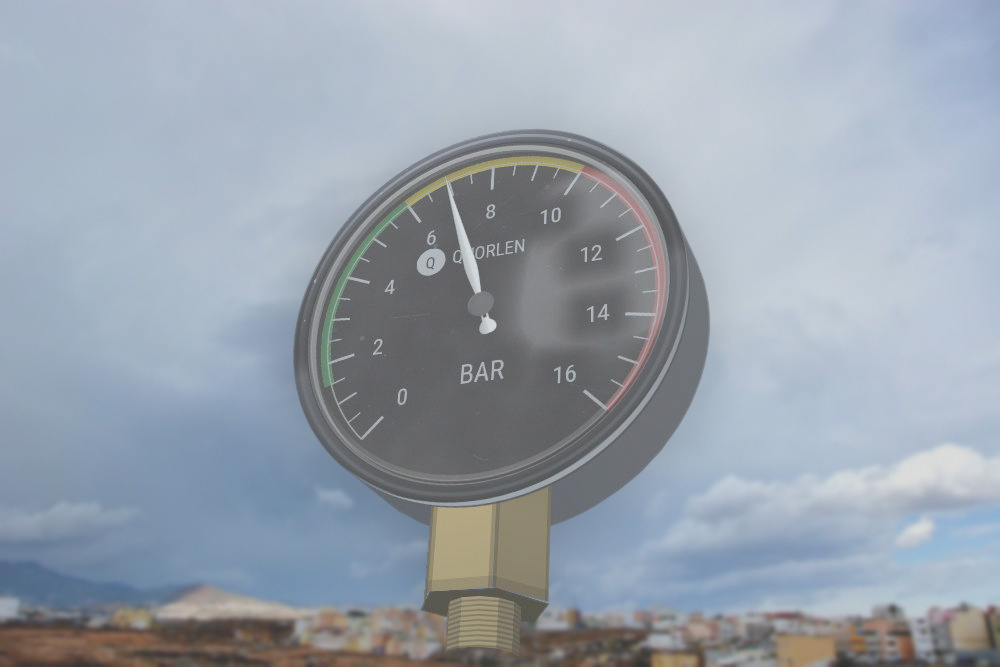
bar 7
